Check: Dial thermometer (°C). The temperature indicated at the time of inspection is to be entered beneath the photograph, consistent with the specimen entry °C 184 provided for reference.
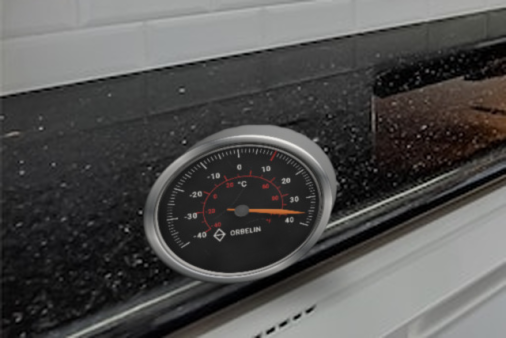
°C 35
